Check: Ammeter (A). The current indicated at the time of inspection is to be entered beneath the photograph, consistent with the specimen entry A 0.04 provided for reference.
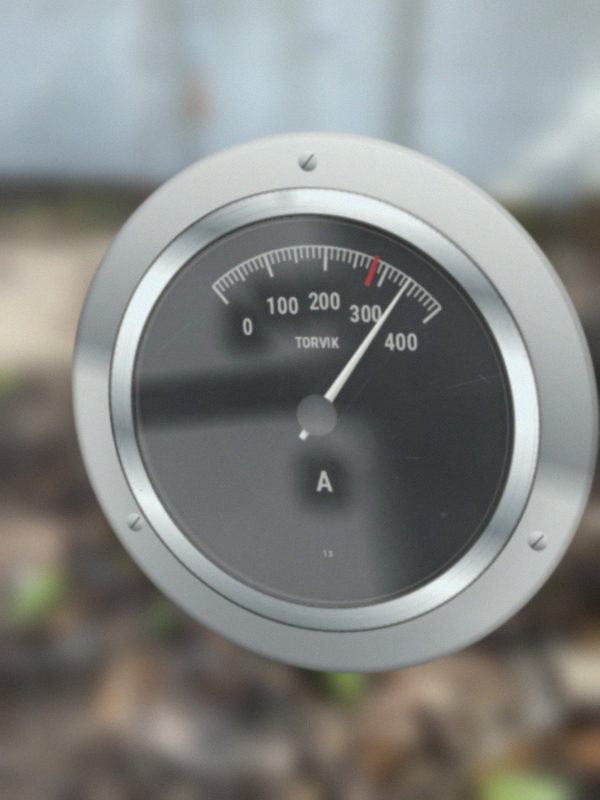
A 340
